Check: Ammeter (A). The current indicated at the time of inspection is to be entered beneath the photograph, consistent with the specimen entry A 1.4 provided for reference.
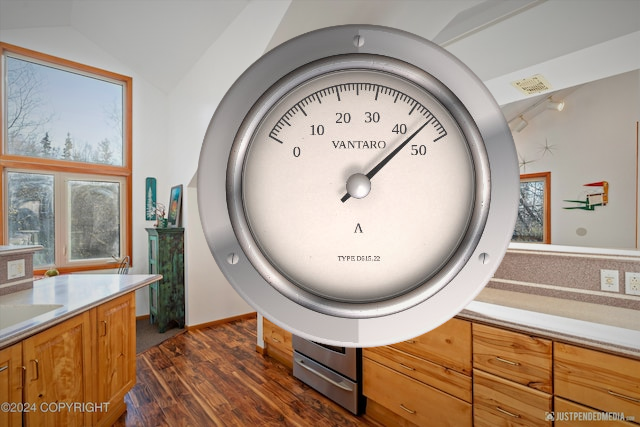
A 45
